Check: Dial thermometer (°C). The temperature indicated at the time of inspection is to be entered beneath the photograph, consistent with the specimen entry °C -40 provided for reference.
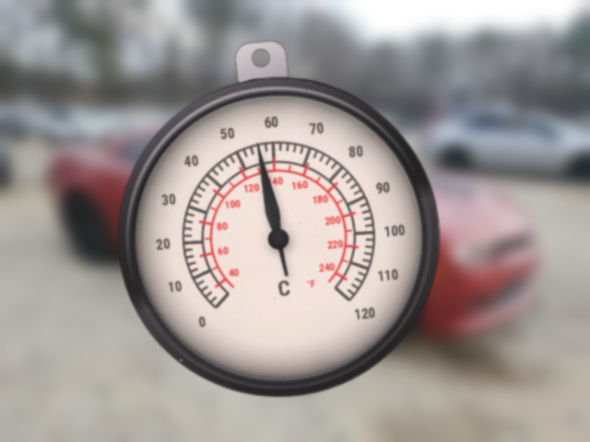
°C 56
